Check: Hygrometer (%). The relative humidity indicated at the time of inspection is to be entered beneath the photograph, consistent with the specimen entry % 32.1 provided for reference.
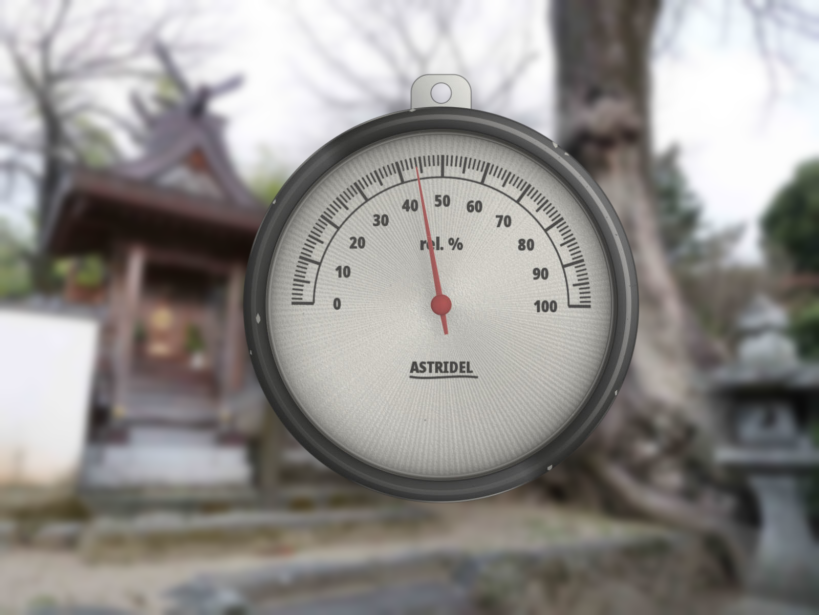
% 44
